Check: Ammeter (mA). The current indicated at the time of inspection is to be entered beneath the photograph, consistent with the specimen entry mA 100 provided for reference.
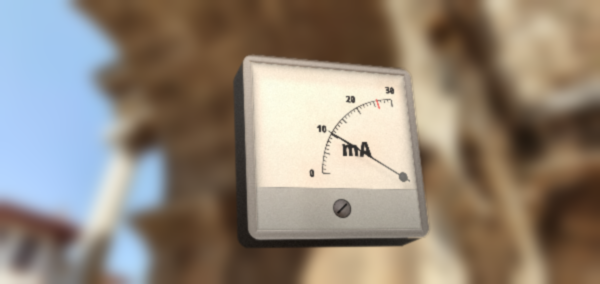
mA 10
